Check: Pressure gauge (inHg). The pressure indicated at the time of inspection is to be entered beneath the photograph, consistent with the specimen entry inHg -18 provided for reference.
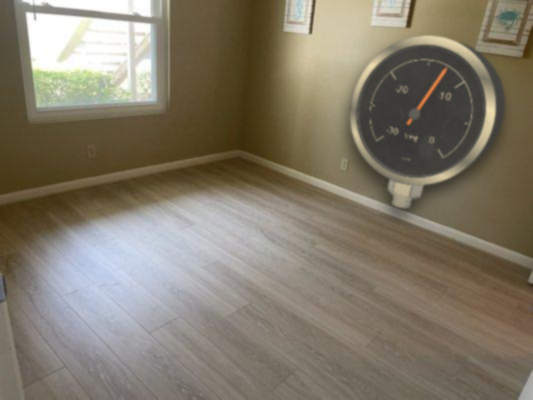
inHg -12.5
